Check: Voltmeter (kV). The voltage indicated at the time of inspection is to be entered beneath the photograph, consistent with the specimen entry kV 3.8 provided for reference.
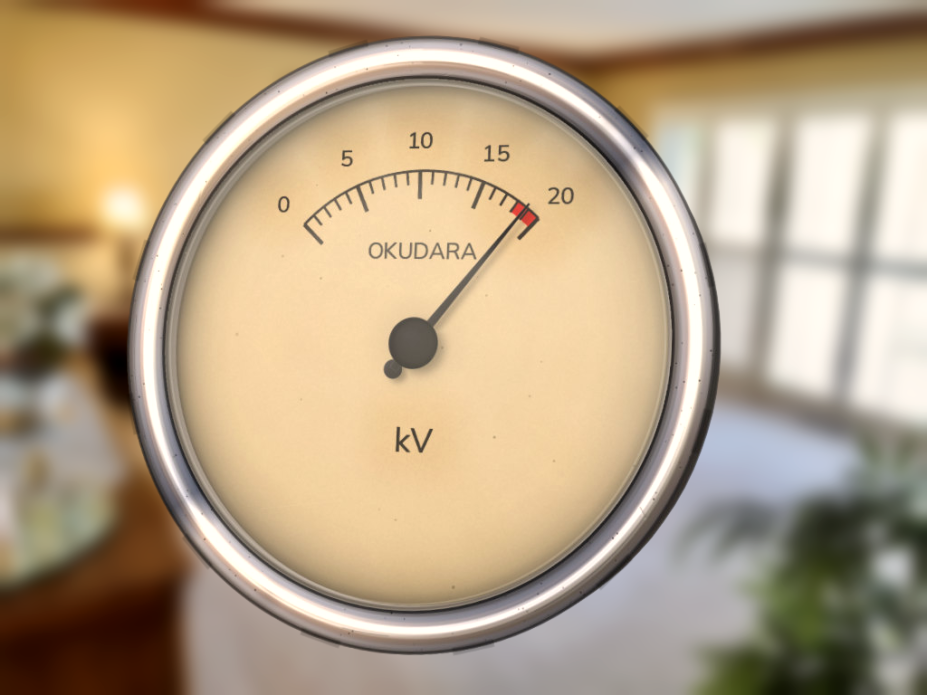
kV 19
